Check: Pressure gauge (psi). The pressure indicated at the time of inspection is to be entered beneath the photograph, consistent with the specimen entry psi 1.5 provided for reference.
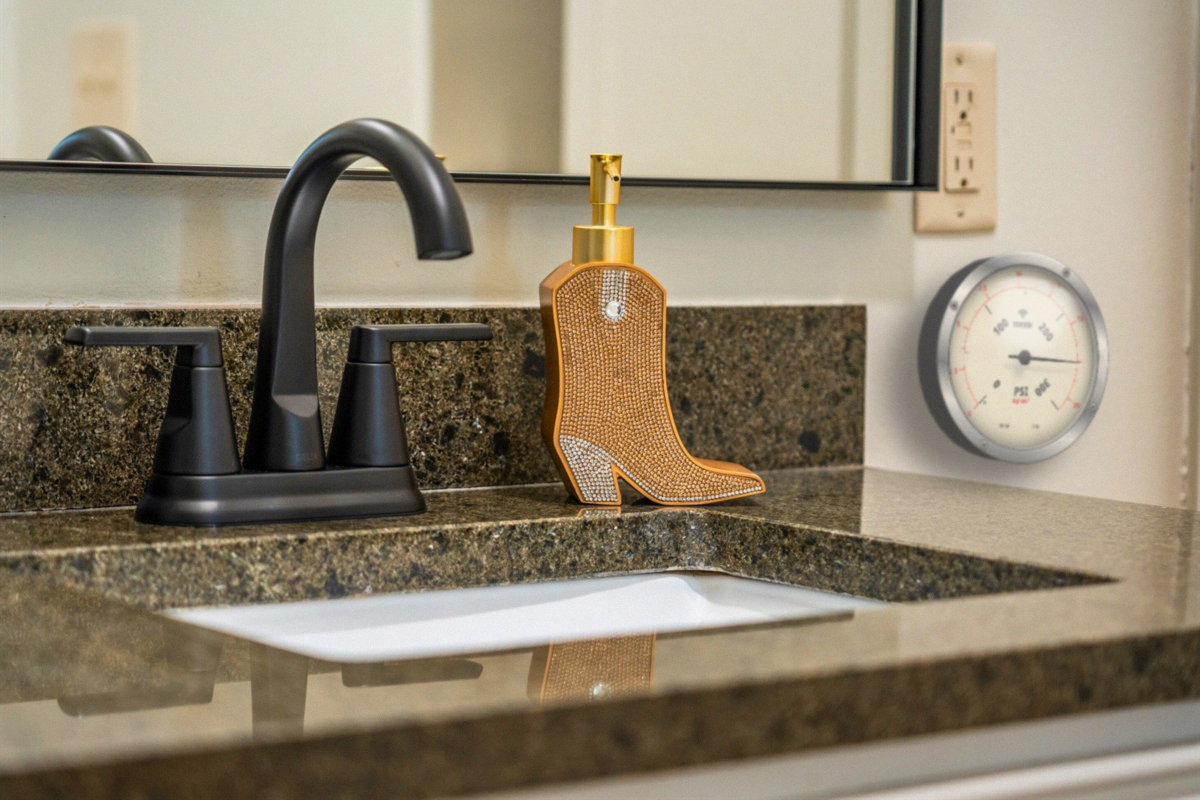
psi 250
